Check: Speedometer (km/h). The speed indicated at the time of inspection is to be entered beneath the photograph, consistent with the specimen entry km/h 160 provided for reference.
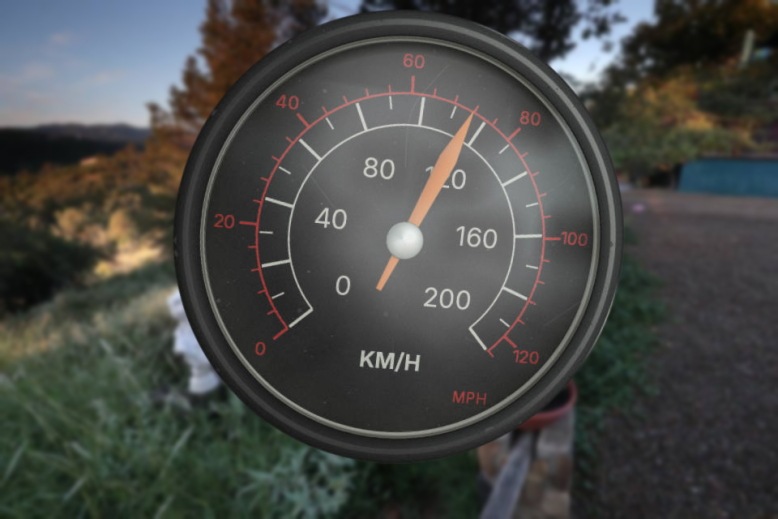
km/h 115
